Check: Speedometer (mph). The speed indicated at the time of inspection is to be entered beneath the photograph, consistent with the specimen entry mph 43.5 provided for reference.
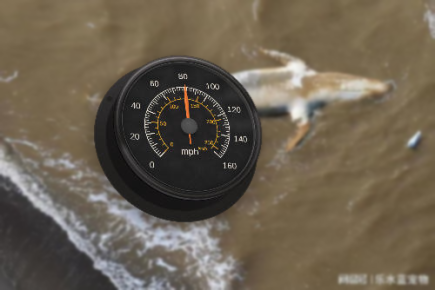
mph 80
